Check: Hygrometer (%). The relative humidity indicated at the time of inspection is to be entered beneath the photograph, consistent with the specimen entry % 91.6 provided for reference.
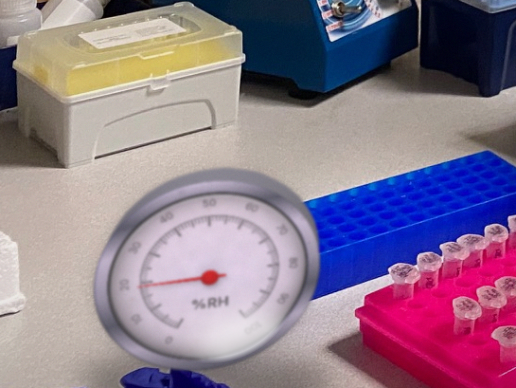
% 20
